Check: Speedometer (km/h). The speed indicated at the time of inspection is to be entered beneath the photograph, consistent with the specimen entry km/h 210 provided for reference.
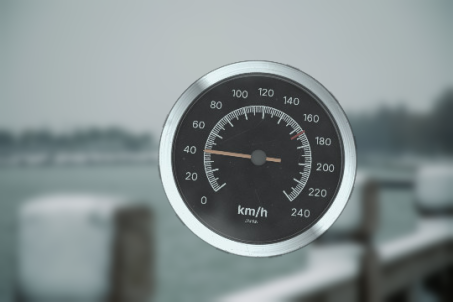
km/h 40
